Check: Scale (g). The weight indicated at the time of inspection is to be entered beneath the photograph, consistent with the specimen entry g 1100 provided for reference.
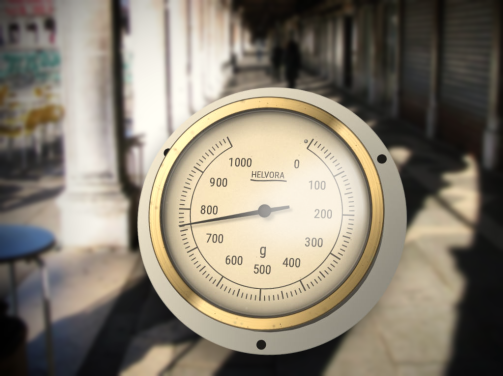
g 760
